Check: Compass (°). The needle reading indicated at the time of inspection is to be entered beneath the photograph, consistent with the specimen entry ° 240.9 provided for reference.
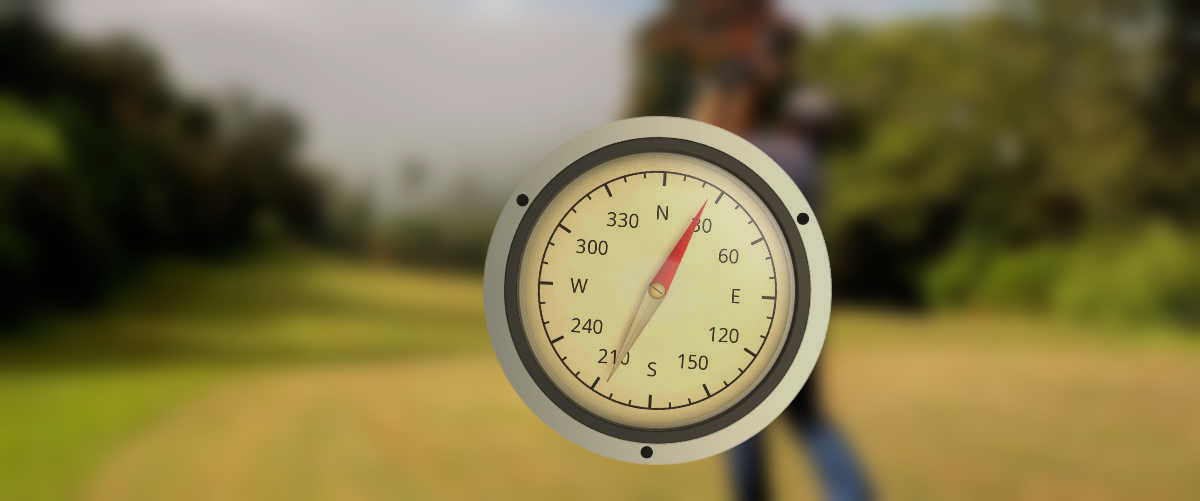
° 25
